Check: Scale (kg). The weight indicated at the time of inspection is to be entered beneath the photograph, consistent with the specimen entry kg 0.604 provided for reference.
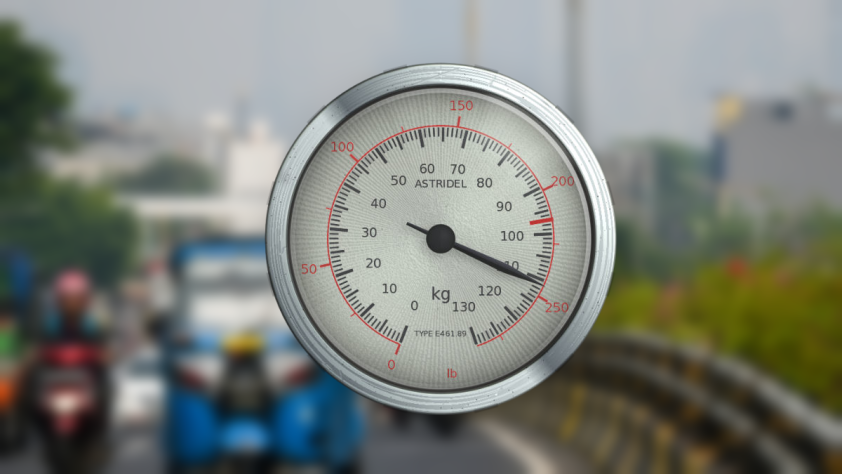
kg 111
